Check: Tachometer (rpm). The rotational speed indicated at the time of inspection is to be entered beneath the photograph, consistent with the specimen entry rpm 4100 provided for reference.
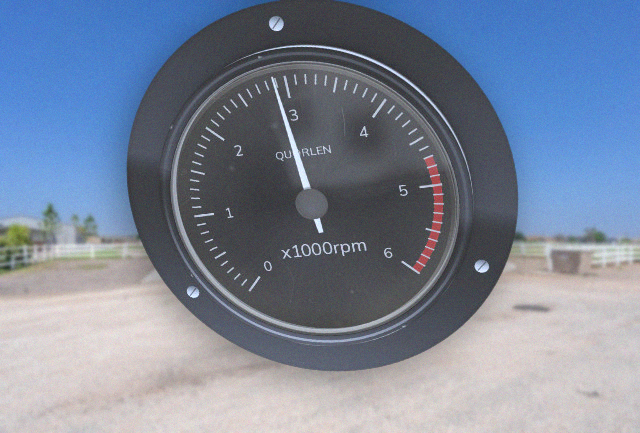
rpm 2900
